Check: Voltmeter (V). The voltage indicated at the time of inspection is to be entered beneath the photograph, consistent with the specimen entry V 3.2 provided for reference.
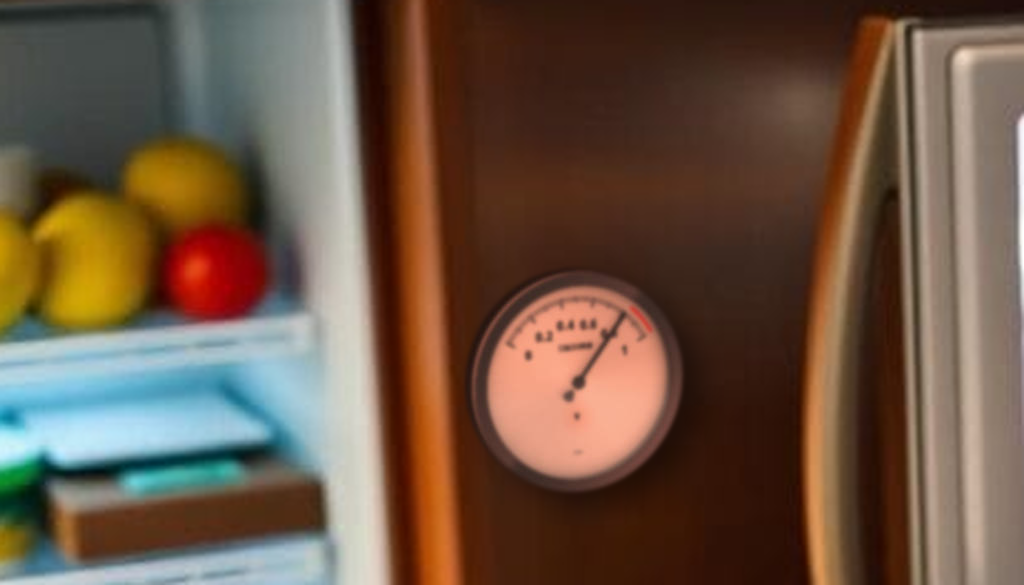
V 0.8
